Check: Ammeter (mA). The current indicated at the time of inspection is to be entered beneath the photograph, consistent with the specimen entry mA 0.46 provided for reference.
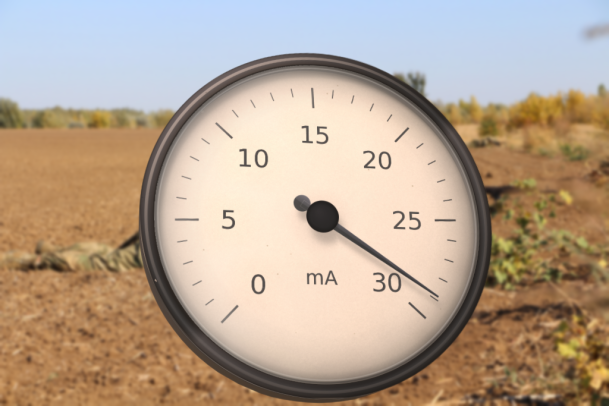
mA 29
